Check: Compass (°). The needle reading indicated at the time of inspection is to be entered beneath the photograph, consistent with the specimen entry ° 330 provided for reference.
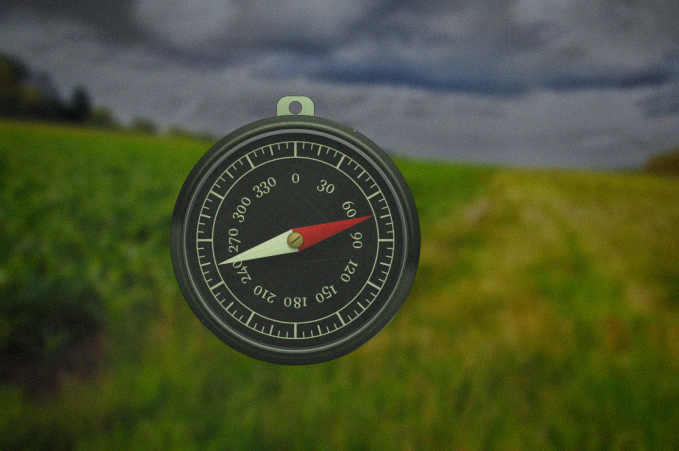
° 72.5
